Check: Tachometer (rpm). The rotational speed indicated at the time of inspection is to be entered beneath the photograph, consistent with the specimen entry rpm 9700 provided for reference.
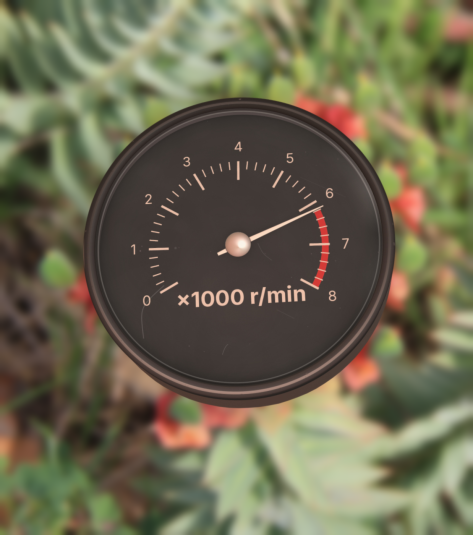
rpm 6200
